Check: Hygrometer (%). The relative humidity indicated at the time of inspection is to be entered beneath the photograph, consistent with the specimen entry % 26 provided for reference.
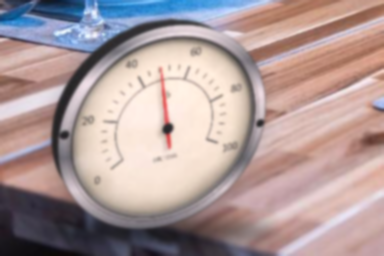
% 48
